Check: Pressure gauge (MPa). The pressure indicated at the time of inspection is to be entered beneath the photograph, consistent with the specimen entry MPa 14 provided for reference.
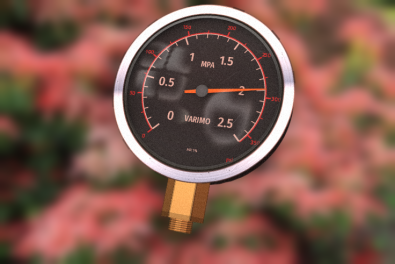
MPa 2
